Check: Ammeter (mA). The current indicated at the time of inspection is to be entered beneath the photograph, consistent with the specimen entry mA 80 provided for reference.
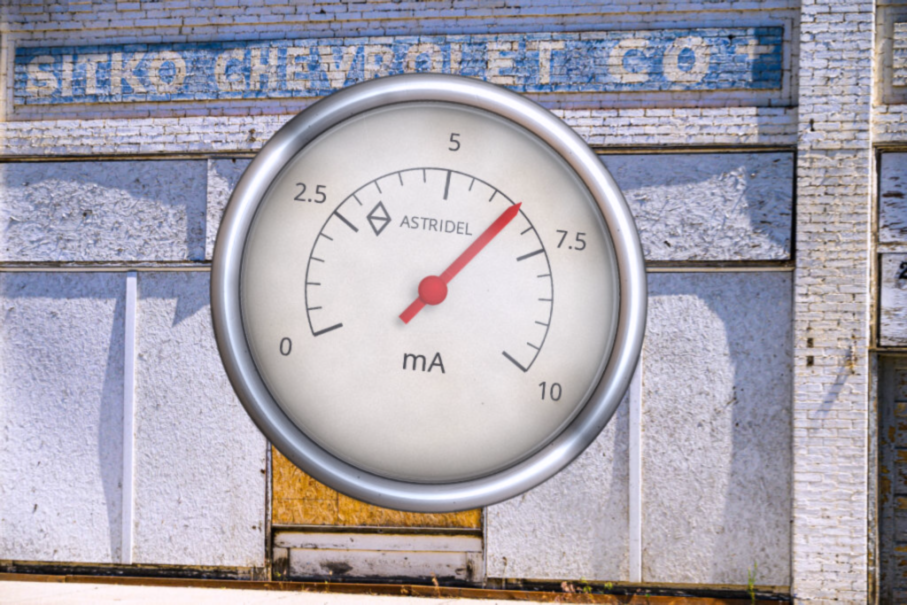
mA 6.5
